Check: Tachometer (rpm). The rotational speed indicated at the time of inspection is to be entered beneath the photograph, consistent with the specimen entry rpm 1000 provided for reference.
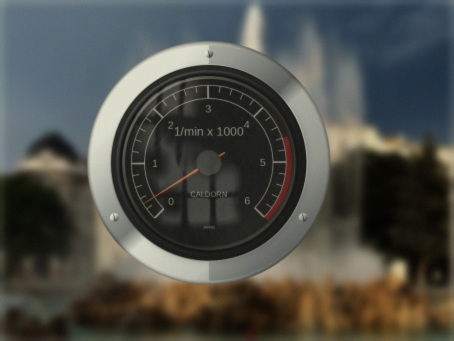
rpm 300
